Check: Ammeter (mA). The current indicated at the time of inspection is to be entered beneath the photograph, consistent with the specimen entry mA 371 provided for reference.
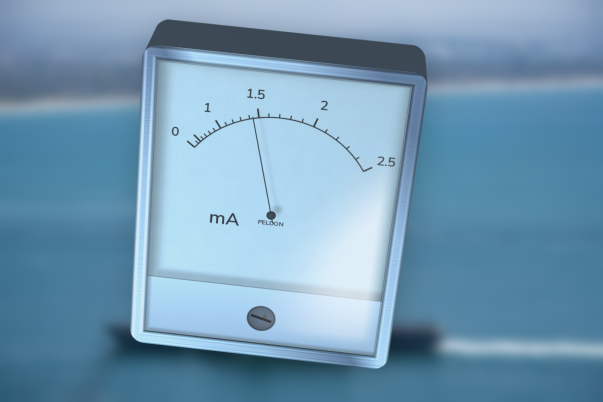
mA 1.45
